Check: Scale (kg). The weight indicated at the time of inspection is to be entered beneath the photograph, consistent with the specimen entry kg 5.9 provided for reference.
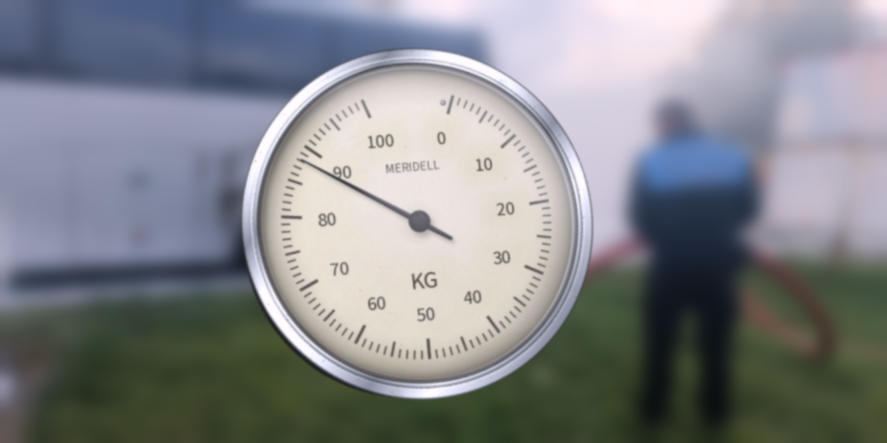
kg 88
